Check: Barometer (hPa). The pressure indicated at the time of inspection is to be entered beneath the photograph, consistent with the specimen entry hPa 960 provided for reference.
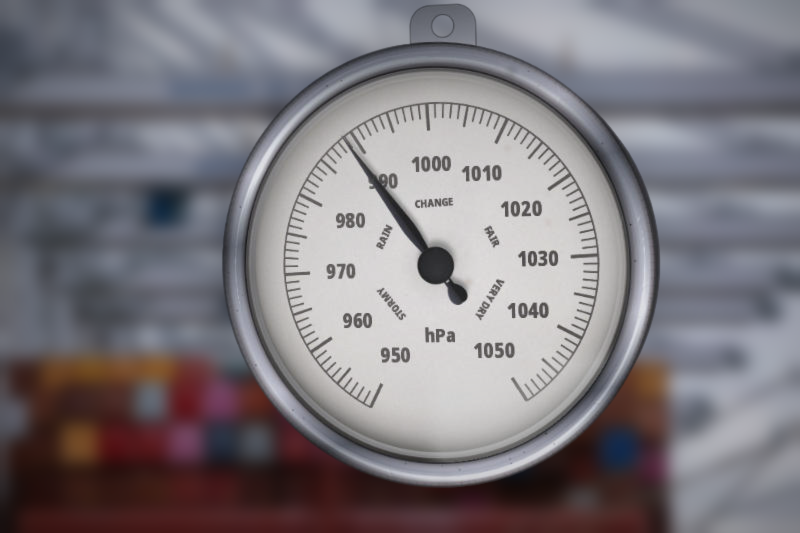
hPa 989
